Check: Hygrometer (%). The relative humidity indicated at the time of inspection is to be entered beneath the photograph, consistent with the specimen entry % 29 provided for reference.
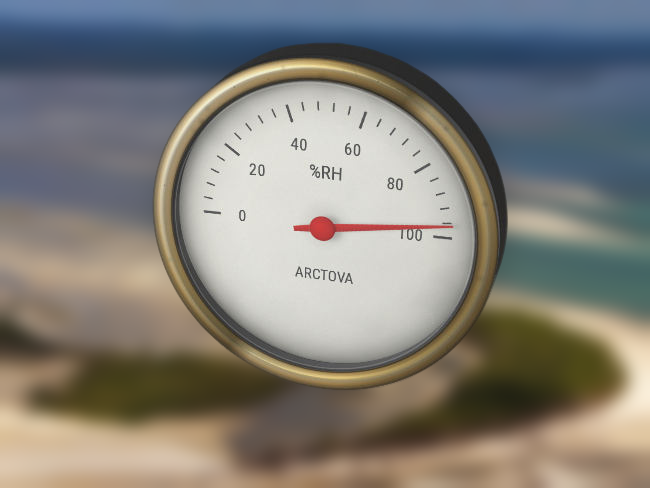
% 96
